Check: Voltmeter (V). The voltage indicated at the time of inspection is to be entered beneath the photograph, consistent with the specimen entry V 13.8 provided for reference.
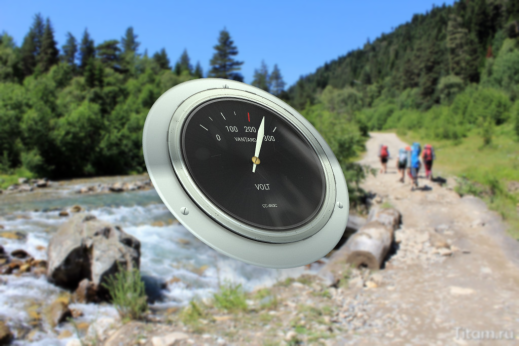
V 250
